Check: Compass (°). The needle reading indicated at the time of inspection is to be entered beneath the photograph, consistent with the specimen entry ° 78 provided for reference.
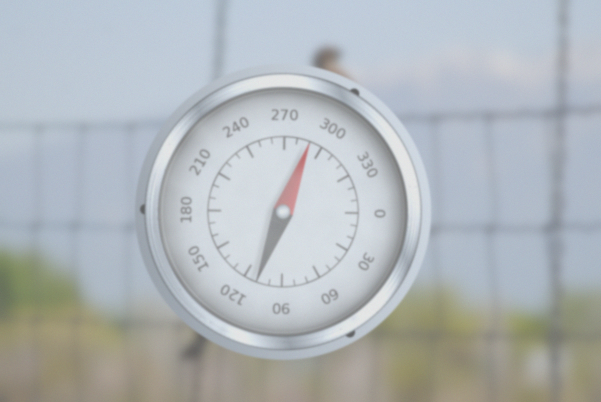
° 290
